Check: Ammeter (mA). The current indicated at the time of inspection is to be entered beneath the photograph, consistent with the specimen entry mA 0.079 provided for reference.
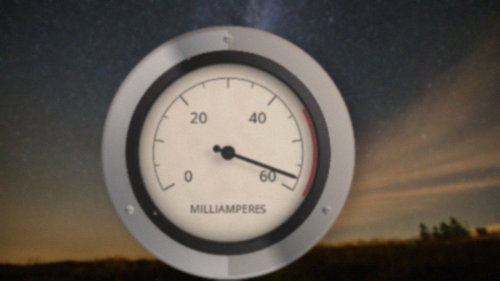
mA 57.5
